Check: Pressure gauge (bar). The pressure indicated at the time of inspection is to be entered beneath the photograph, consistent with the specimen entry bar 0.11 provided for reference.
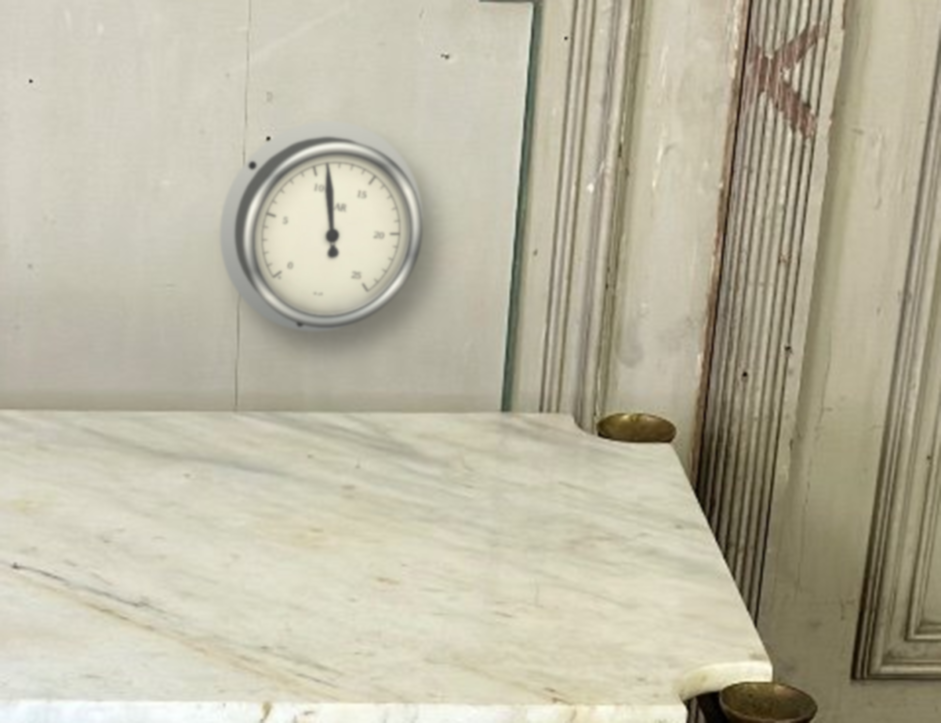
bar 11
